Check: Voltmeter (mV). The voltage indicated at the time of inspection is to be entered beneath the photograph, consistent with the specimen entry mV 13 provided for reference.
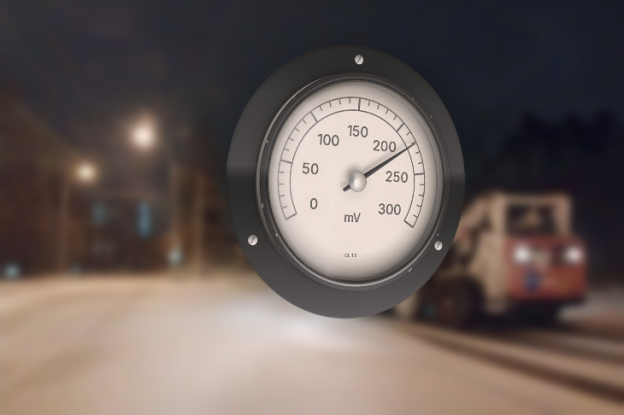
mV 220
